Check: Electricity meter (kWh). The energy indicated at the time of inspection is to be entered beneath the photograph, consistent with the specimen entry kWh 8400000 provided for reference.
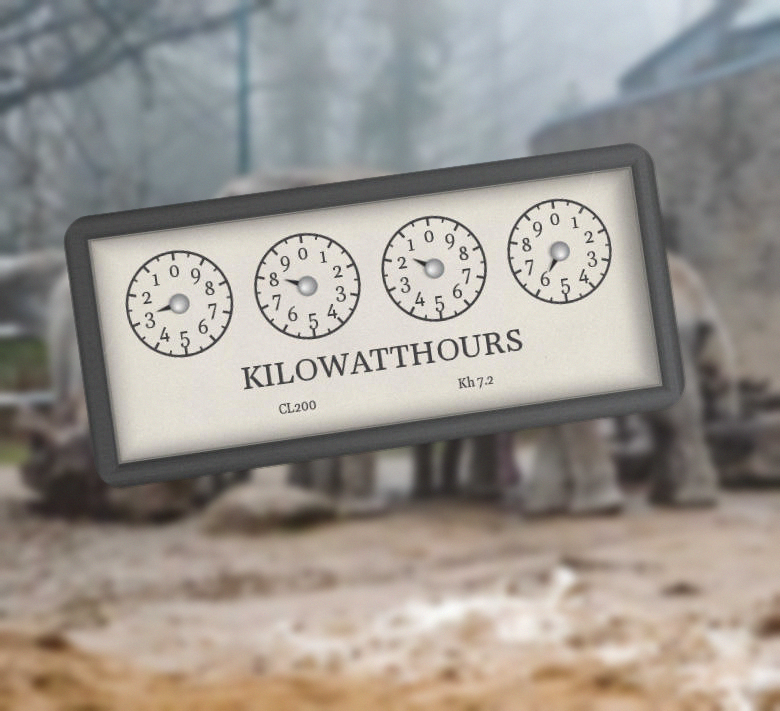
kWh 2816
